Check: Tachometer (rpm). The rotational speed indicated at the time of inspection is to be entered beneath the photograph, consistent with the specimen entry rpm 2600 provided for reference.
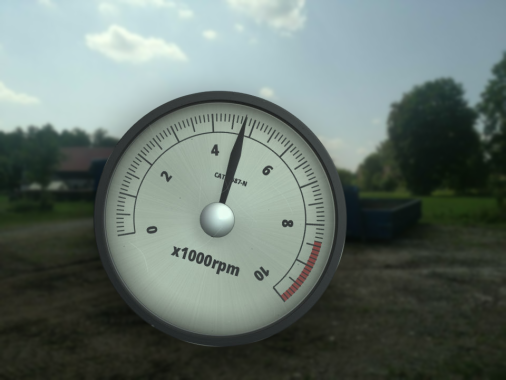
rpm 4800
